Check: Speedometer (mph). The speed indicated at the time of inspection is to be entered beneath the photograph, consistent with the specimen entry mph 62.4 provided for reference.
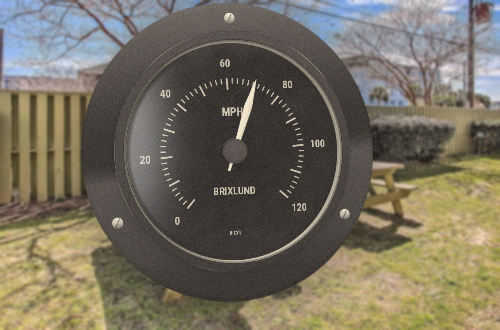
mph 70
